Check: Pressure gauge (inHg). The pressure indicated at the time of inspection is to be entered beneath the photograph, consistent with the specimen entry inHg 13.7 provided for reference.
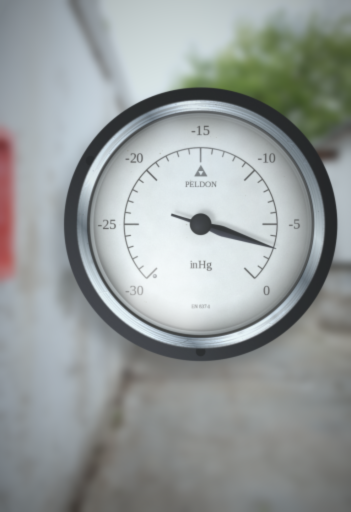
inHg -3
